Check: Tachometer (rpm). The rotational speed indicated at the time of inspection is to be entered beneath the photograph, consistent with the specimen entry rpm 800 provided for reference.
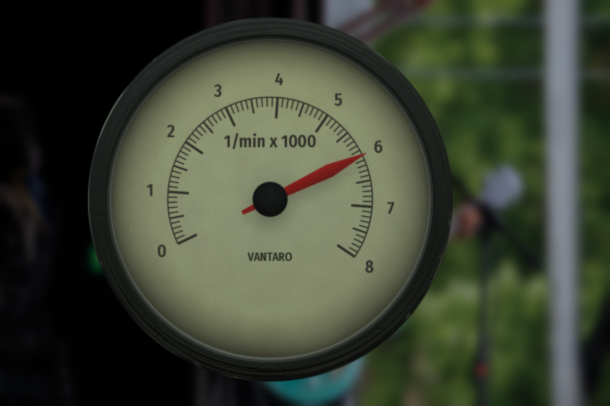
rpm 6000
